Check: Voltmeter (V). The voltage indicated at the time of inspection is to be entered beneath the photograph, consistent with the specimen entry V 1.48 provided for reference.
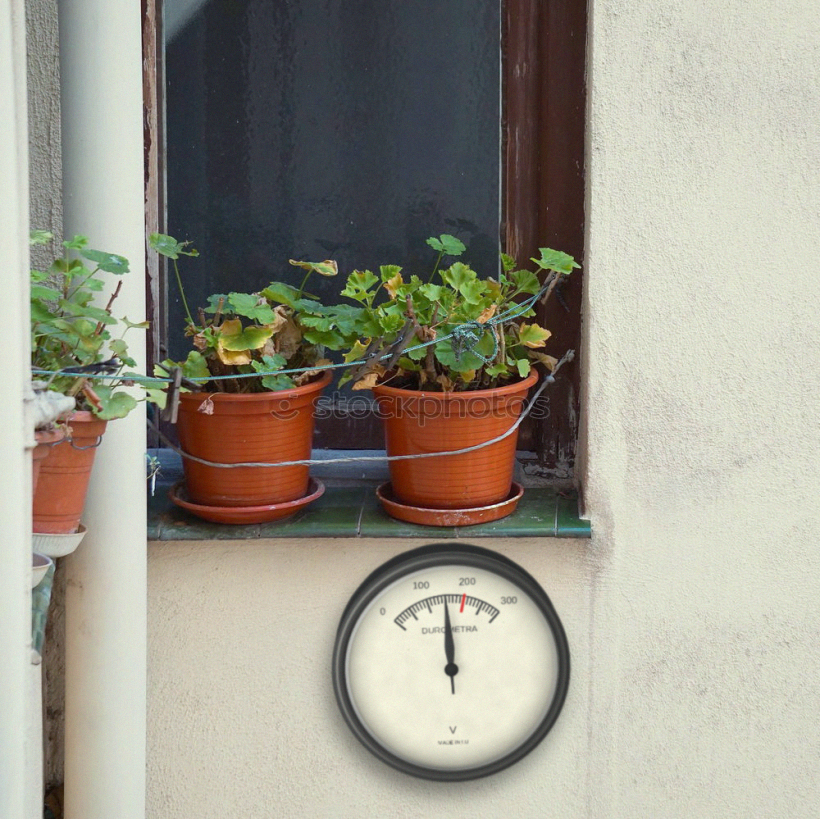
V 150
